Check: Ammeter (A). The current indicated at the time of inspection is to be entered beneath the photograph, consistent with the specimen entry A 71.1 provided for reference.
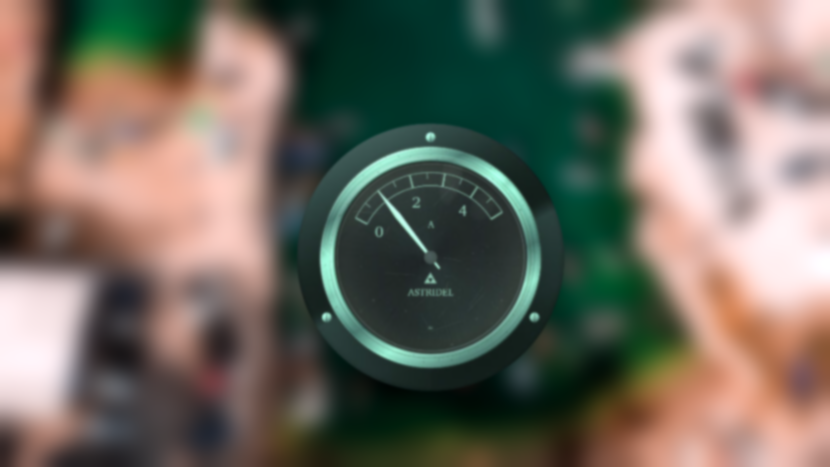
A 1
